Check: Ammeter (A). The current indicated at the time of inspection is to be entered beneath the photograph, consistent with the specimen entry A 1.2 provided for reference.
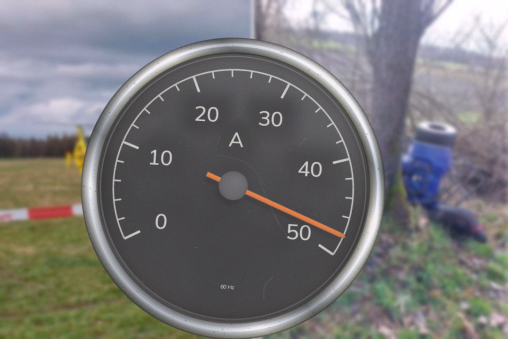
A 48
